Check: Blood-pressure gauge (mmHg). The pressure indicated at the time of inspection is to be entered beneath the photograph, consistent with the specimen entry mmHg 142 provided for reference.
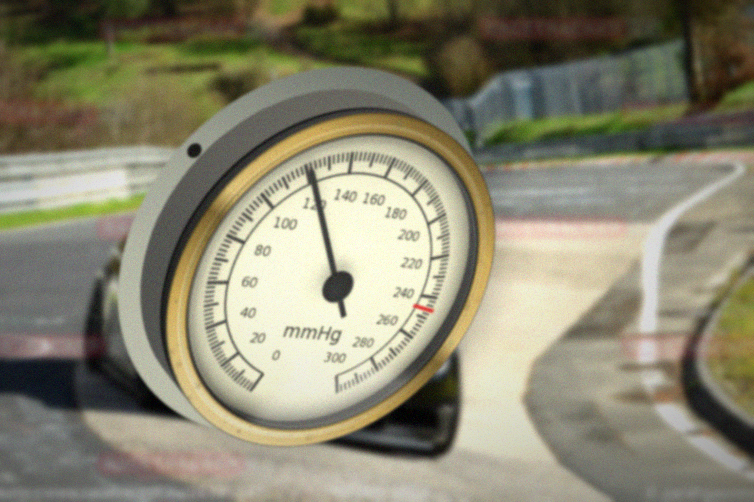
mmHg 120
